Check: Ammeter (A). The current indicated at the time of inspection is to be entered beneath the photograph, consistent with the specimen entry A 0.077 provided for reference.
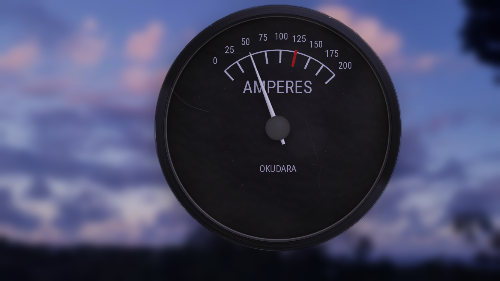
A 50
